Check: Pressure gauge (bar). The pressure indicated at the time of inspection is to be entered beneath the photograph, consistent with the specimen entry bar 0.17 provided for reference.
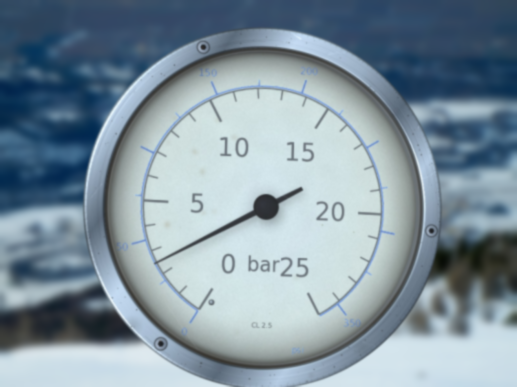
bar 2.5
